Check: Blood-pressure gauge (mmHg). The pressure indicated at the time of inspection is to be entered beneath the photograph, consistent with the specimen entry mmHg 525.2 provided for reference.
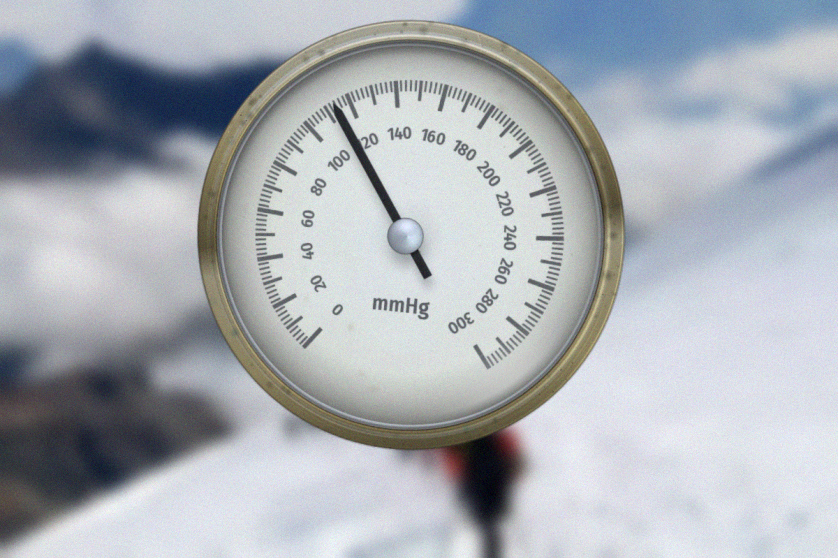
mmHg 114
